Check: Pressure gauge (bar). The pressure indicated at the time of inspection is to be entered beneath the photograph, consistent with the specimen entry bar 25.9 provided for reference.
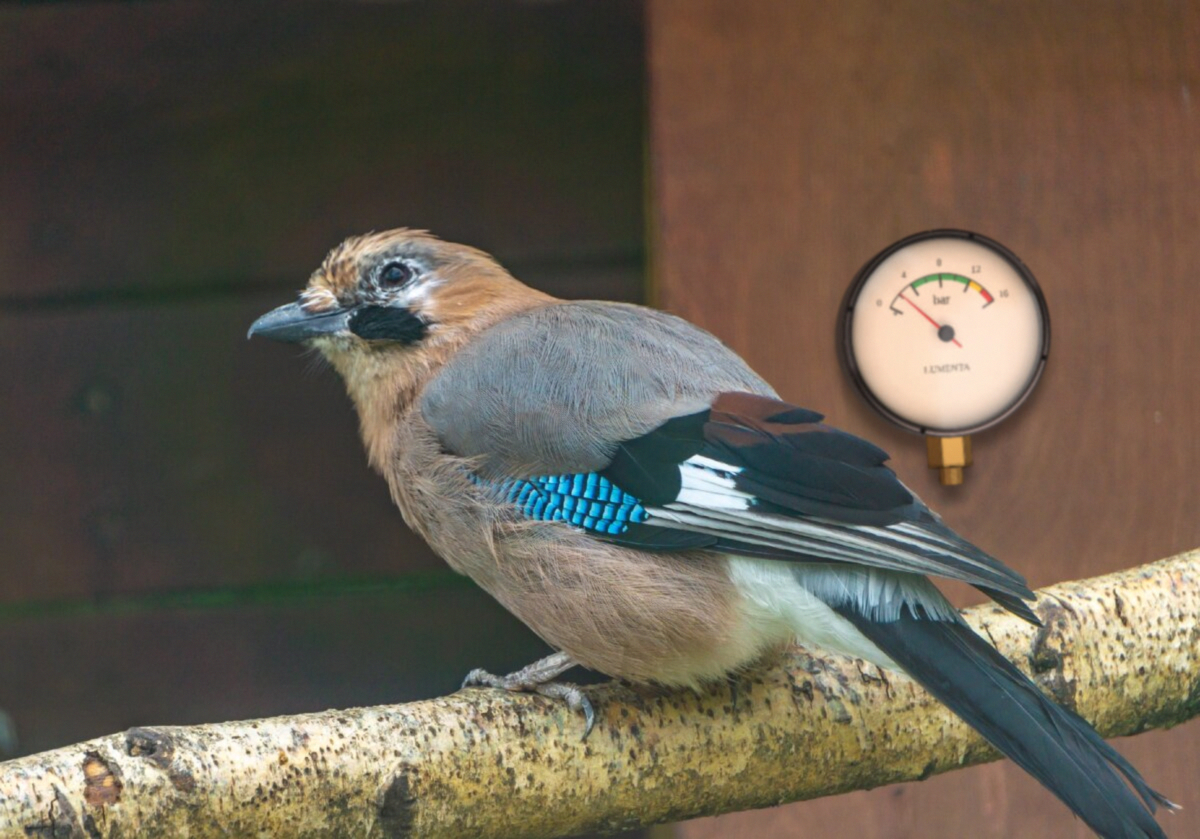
bar 2
